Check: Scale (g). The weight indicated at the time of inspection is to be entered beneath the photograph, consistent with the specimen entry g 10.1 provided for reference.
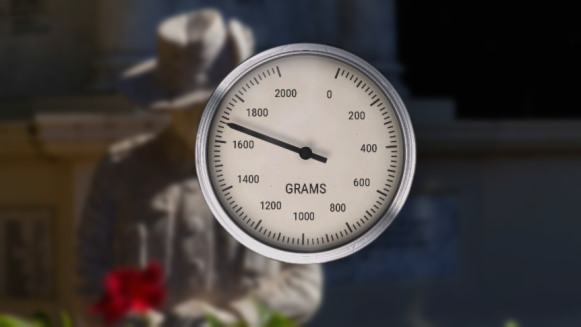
g 1680
